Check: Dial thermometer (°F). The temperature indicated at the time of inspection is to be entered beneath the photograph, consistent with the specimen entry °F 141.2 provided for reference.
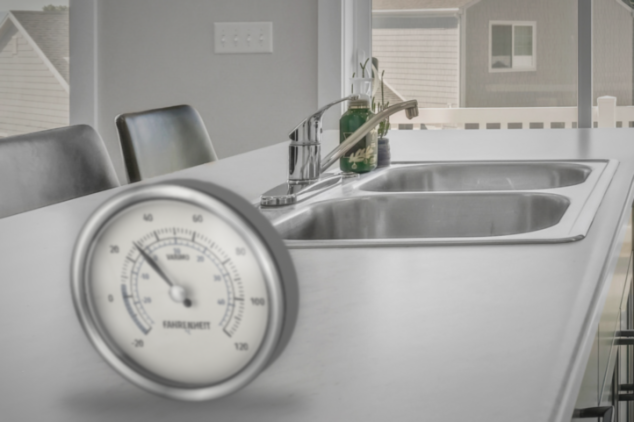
°F 30
